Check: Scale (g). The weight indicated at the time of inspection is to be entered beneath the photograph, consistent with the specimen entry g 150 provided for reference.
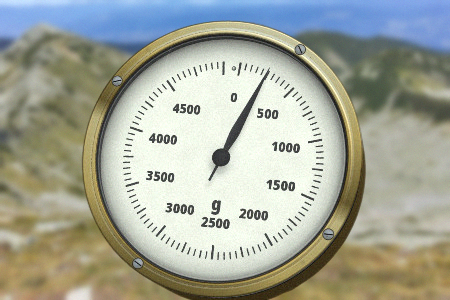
g 250
